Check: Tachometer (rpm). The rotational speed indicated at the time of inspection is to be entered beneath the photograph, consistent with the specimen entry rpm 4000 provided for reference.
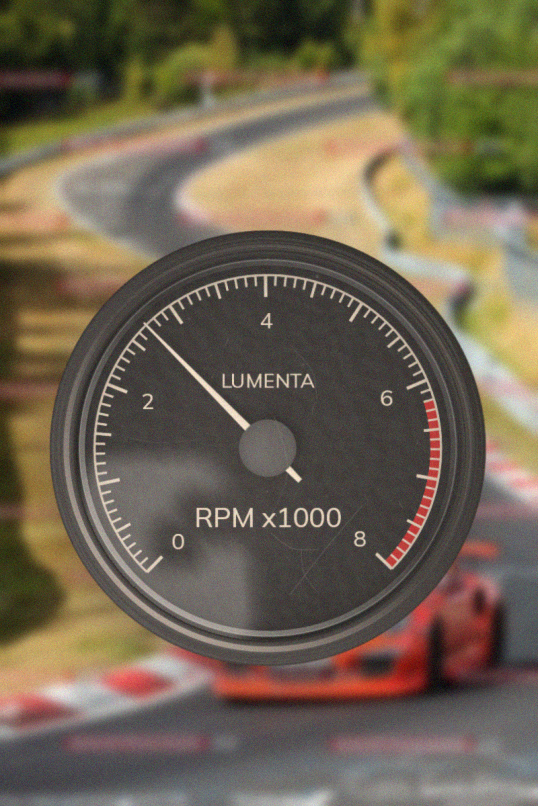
rpm 2700
